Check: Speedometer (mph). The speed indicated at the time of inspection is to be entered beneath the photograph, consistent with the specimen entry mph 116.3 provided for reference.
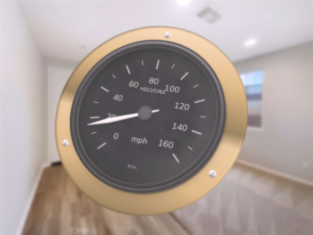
mph 15
